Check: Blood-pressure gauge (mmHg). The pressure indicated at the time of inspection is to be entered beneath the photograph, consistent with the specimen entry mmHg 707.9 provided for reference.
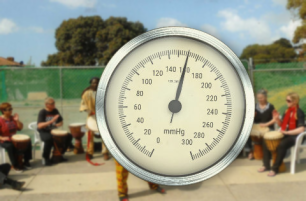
mmHg 160
